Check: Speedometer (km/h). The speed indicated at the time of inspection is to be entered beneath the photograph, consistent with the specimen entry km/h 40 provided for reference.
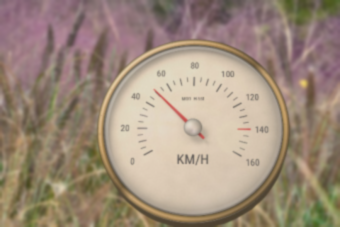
km/h 50
